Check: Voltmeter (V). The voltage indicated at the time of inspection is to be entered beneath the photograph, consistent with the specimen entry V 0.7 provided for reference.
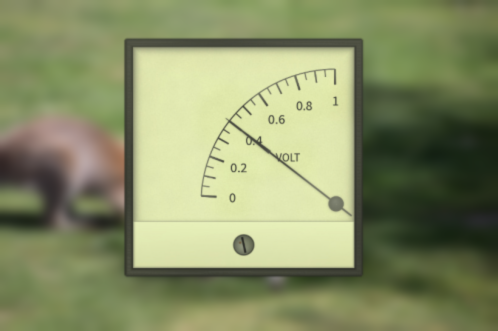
V 0.4
